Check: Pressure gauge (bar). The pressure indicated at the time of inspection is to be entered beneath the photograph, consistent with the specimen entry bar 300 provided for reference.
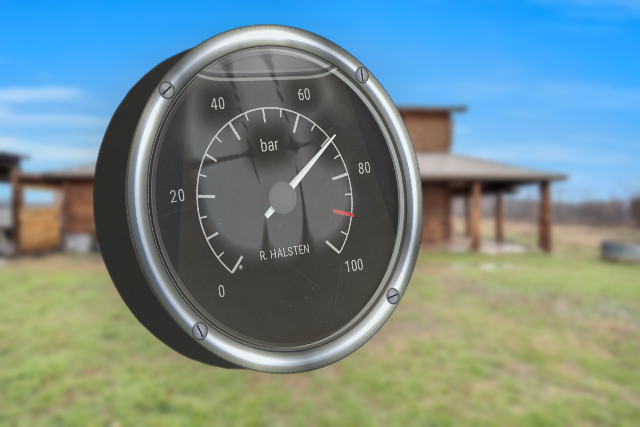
bar 70
